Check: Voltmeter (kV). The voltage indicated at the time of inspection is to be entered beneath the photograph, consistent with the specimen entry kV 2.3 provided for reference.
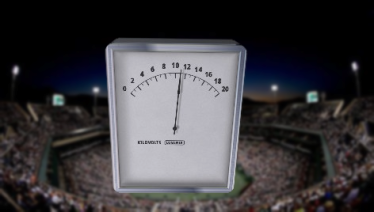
kV 11
